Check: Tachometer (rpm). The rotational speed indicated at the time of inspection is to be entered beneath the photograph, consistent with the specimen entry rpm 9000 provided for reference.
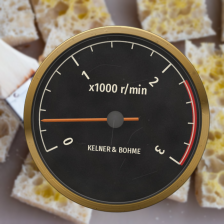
rpm 300
